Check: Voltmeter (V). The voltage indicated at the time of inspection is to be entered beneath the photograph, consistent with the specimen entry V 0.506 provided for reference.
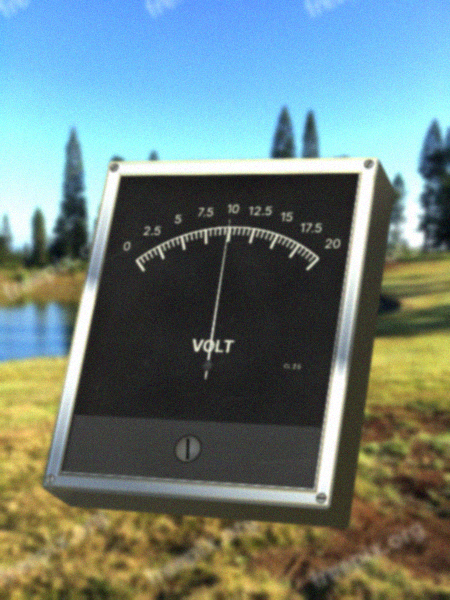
V 10
